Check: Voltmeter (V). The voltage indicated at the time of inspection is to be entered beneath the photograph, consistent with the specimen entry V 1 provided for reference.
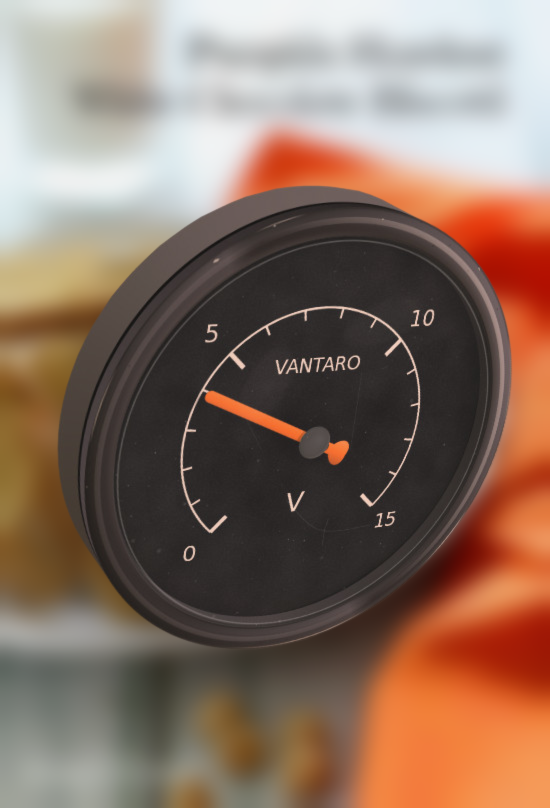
V 4
